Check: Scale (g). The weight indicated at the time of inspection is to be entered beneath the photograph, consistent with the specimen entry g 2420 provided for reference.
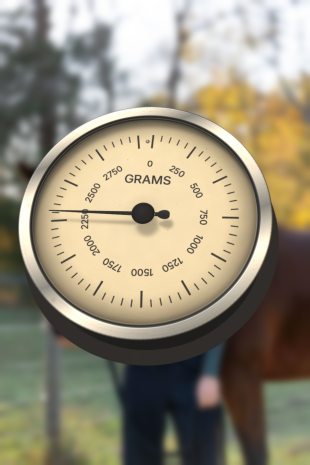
g 2300
